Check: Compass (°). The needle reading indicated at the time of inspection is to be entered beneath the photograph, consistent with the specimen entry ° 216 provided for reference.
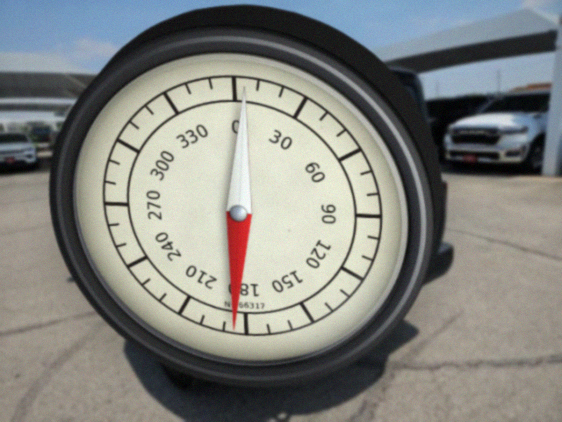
° 185
